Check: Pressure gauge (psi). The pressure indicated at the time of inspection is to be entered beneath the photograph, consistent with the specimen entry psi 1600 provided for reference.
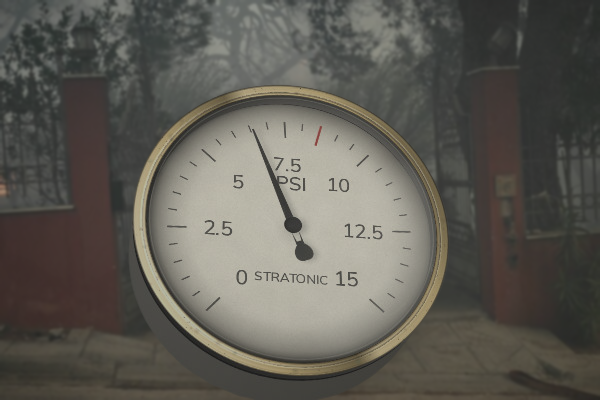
psi 6.5
